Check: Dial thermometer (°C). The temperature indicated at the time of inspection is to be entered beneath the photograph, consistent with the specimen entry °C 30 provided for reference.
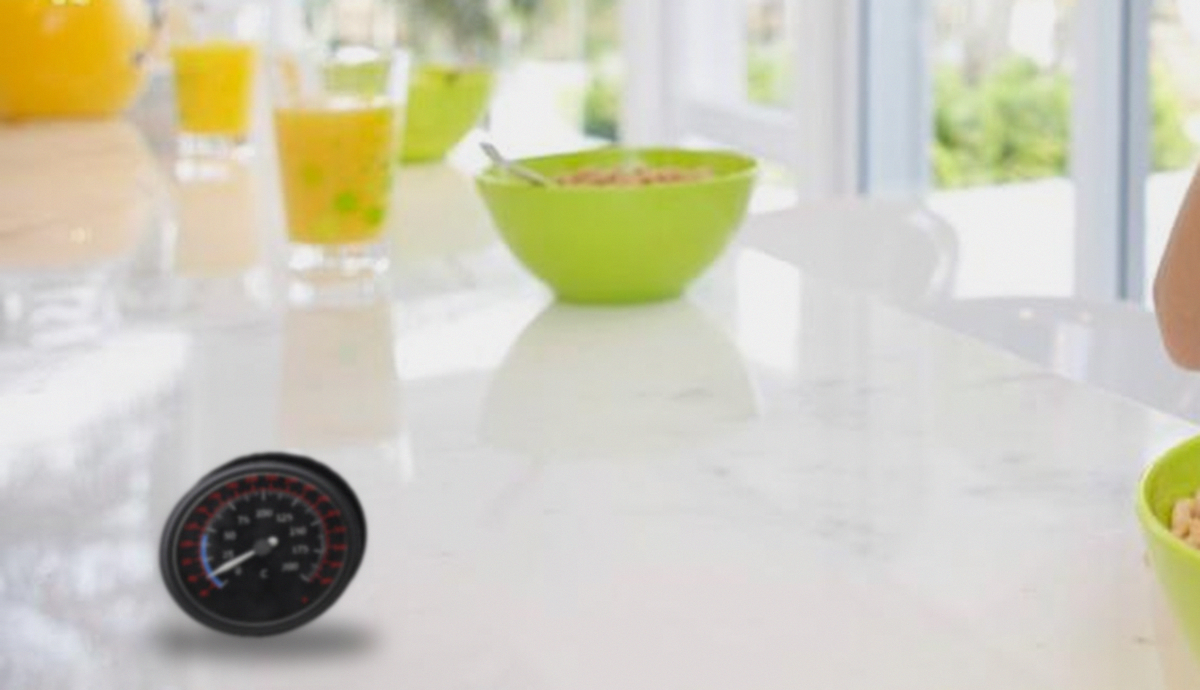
°C 12.5
